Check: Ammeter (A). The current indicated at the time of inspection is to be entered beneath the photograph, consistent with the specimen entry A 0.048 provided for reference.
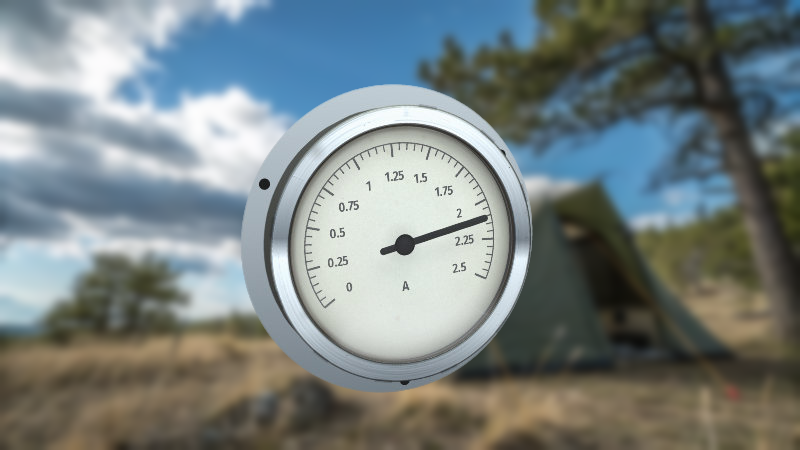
A 2.1
